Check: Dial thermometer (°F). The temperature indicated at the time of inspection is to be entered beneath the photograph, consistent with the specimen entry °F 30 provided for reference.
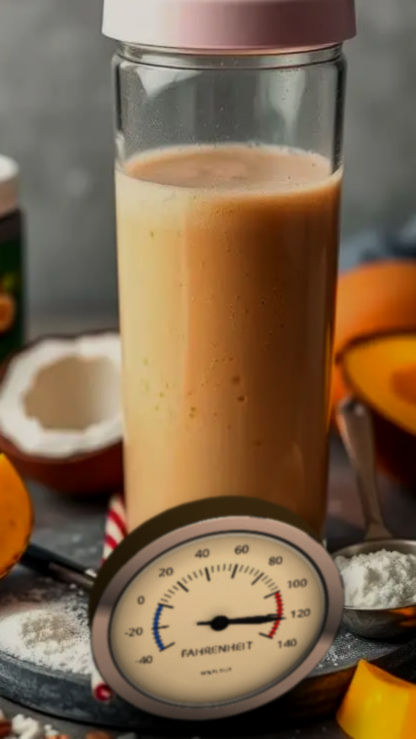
°F 120
